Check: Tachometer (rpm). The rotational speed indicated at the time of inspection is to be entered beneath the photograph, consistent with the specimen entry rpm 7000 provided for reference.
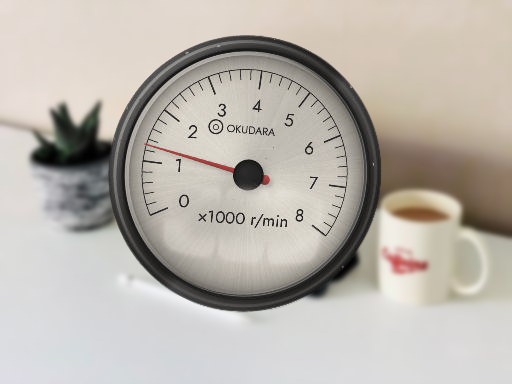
rpm 1300
